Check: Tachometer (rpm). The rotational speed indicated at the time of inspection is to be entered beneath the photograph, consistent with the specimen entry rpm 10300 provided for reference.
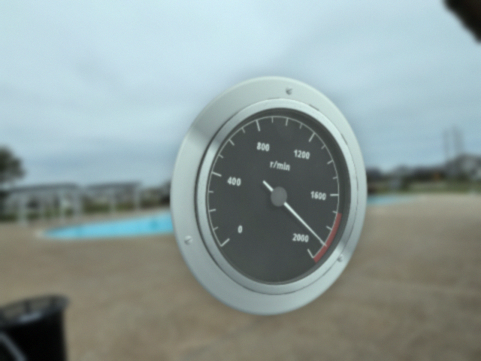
rpm 1900
